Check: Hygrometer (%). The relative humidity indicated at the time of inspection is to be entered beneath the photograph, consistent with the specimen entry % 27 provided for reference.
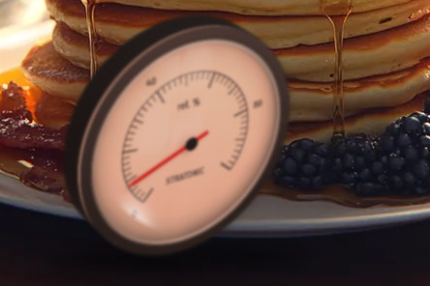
% 10
